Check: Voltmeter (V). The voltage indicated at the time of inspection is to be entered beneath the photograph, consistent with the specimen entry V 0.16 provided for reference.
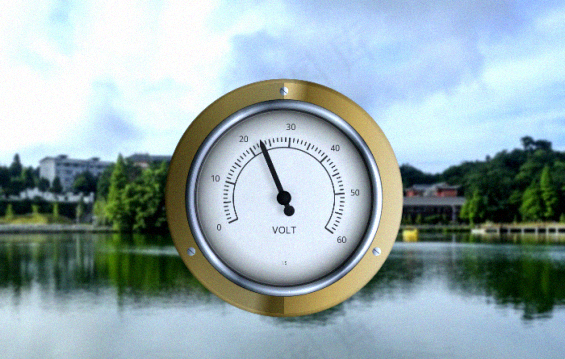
V 23
